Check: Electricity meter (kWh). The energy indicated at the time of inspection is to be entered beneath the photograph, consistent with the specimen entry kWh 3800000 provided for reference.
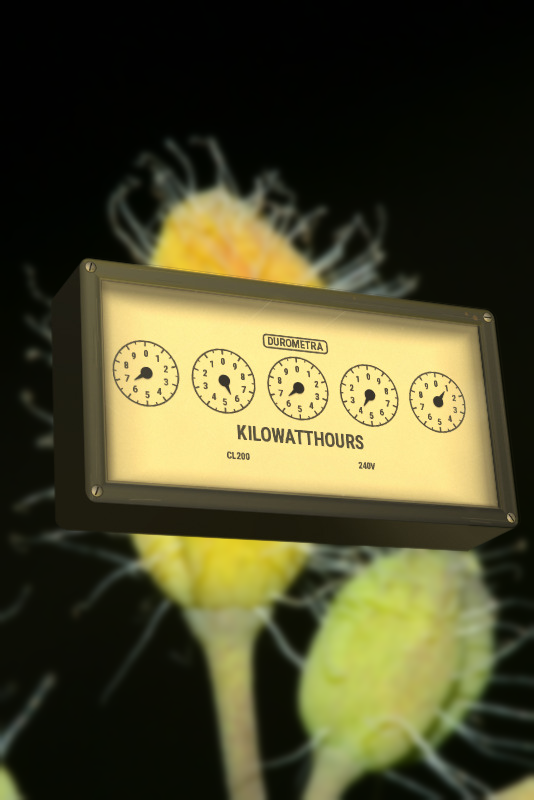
kWh 65641
